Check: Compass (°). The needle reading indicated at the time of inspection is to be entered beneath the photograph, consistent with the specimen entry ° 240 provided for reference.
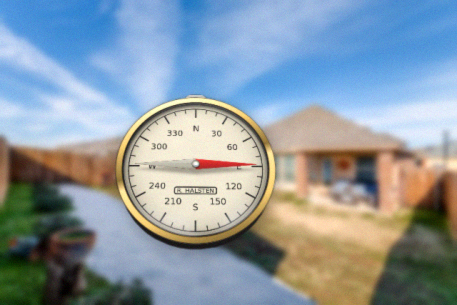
° 90
